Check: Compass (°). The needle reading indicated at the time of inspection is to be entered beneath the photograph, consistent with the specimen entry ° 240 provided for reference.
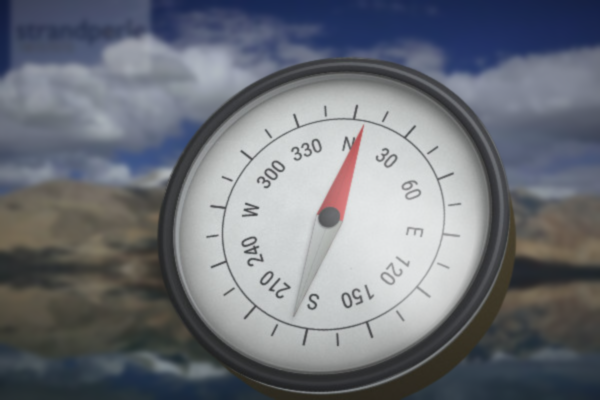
° 7.5
